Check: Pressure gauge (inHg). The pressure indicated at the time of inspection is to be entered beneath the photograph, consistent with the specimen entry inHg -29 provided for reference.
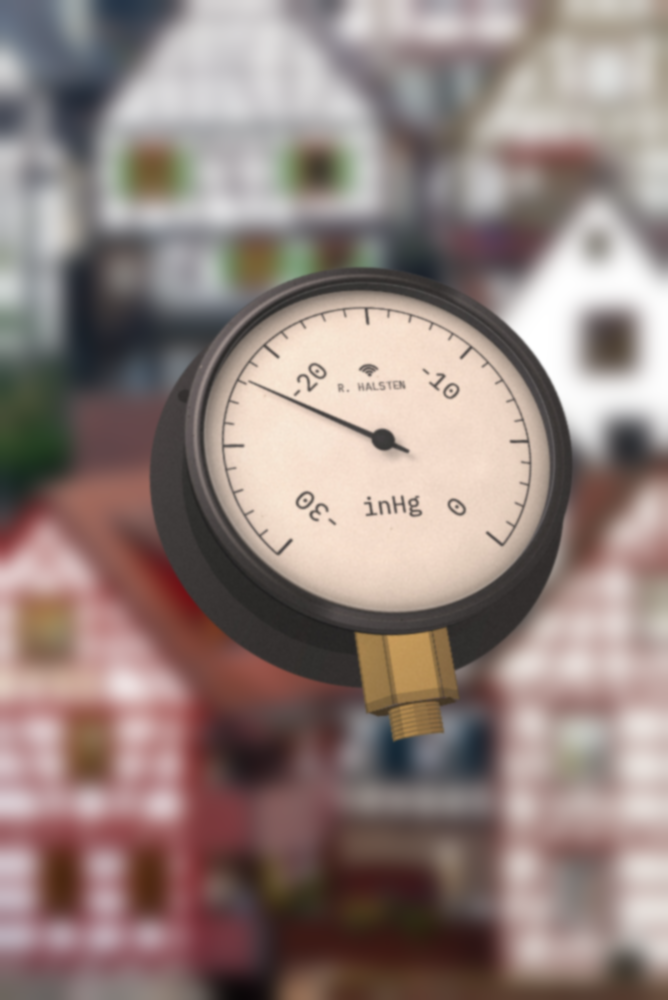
inHg -22
